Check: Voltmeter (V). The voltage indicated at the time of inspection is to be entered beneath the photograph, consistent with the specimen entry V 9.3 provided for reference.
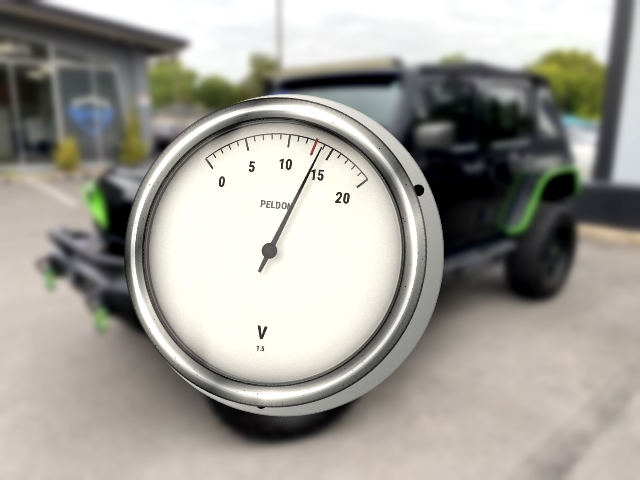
V 14
